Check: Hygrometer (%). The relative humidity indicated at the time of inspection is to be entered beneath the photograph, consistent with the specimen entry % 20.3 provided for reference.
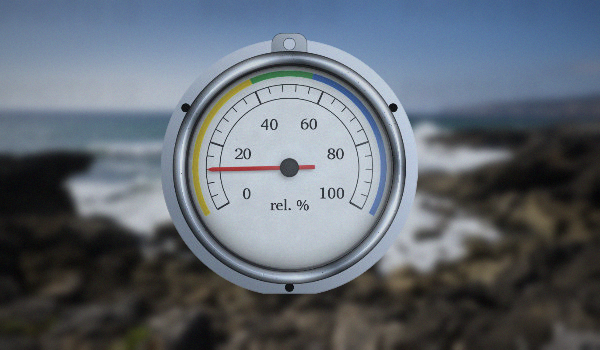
% 12
